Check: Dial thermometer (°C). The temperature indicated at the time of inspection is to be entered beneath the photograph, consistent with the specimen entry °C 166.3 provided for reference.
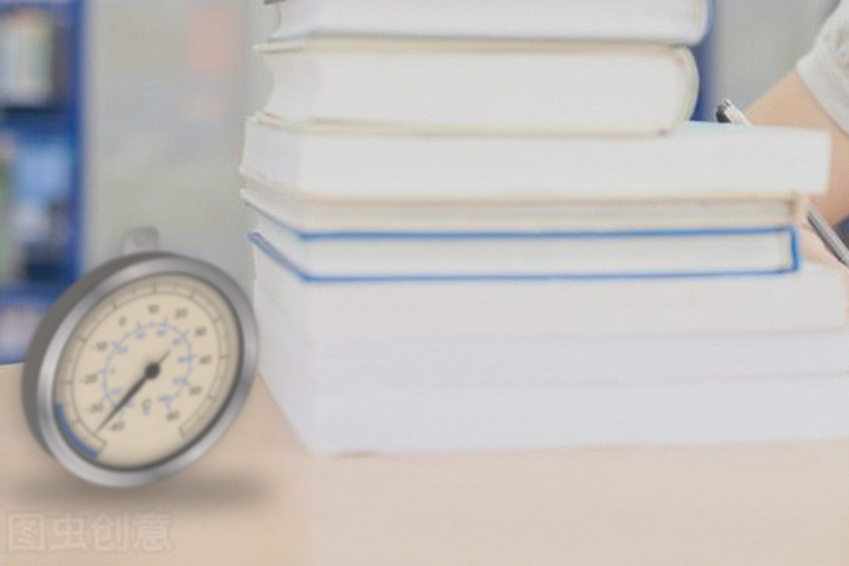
°C -35
